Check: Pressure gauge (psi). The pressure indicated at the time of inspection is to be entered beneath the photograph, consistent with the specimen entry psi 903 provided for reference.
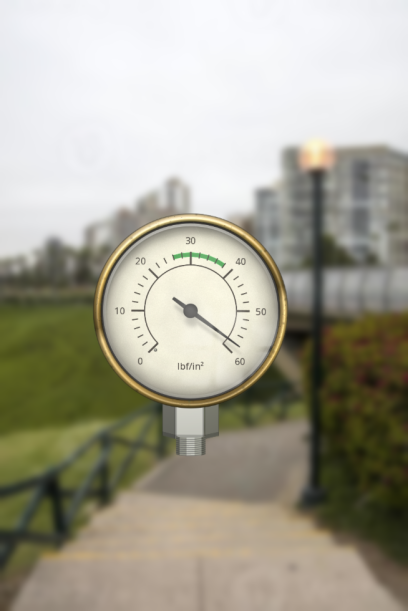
psi 58
